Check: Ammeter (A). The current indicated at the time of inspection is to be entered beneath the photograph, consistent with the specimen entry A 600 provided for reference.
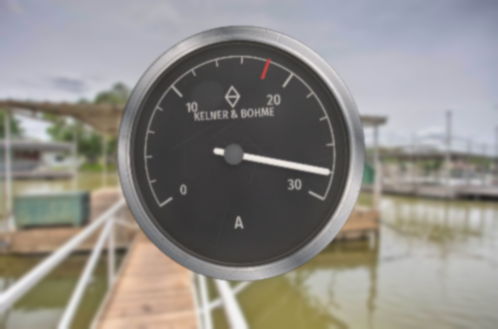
A 28
